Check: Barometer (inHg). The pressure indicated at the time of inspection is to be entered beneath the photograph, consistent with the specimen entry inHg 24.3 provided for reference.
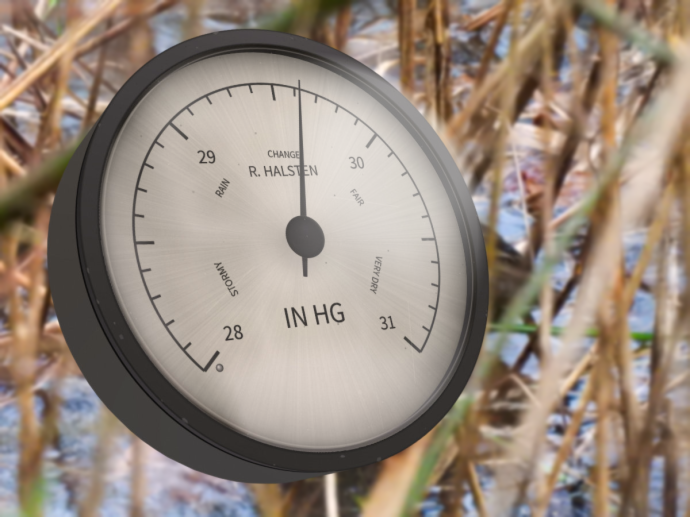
inHg 29.6
